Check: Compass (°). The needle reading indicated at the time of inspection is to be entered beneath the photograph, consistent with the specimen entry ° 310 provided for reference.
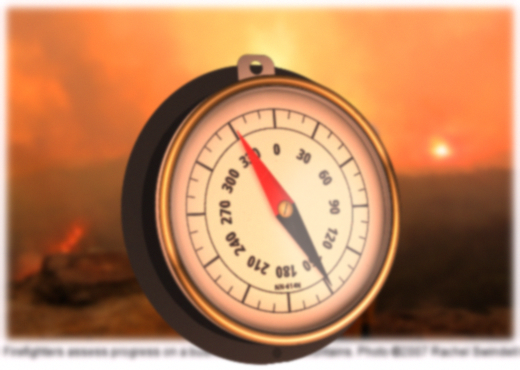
° 330
